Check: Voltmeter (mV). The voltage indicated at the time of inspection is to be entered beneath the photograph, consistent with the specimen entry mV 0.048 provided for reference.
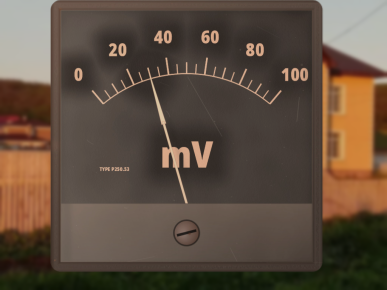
mV 30
